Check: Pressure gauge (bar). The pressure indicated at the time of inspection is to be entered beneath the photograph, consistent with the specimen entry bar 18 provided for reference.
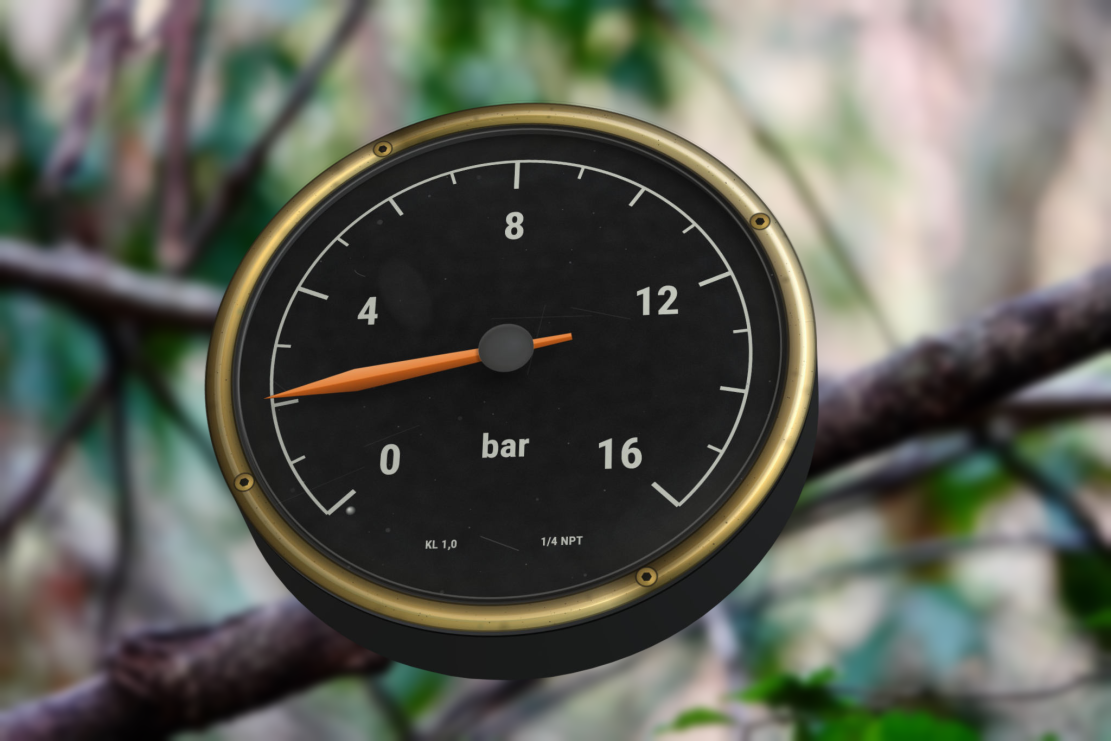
bar 2
